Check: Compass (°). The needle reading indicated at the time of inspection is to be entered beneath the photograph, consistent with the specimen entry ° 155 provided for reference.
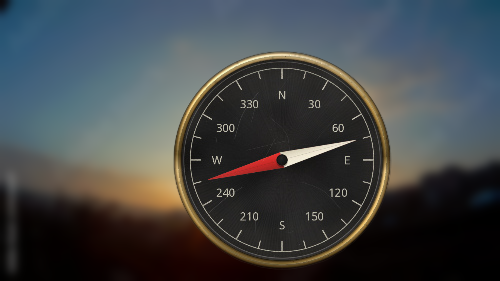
° 255
